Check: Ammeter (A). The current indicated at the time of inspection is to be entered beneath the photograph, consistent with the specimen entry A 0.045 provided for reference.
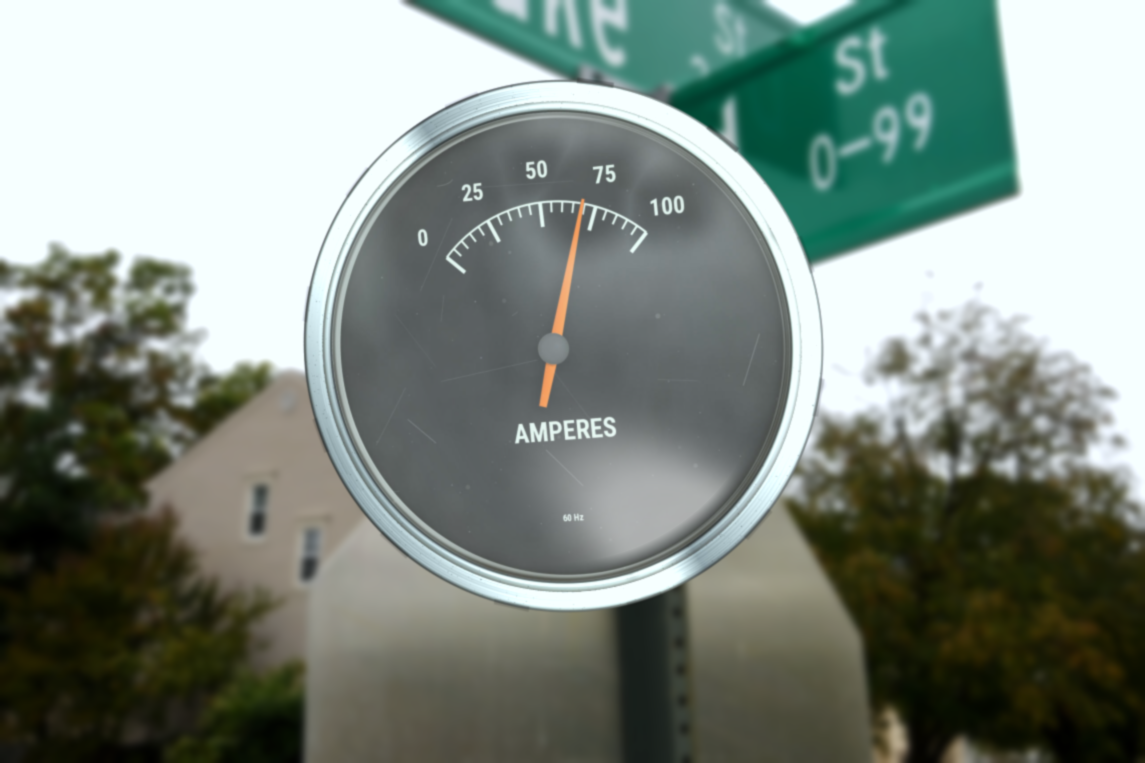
A 70
